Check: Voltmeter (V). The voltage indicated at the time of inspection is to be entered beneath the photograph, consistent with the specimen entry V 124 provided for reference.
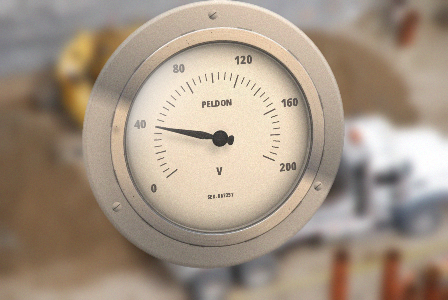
V 40
